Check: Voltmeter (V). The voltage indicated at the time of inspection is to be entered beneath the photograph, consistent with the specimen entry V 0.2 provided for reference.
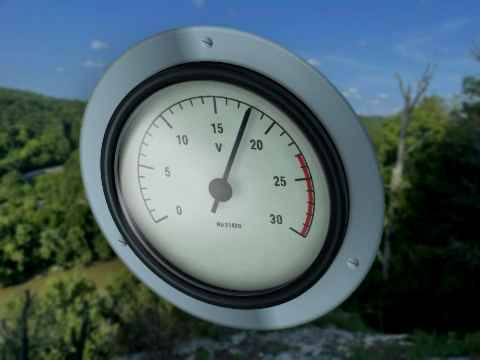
V 18
